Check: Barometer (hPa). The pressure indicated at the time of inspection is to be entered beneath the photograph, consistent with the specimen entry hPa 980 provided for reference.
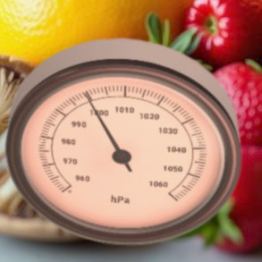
hPa 1000
